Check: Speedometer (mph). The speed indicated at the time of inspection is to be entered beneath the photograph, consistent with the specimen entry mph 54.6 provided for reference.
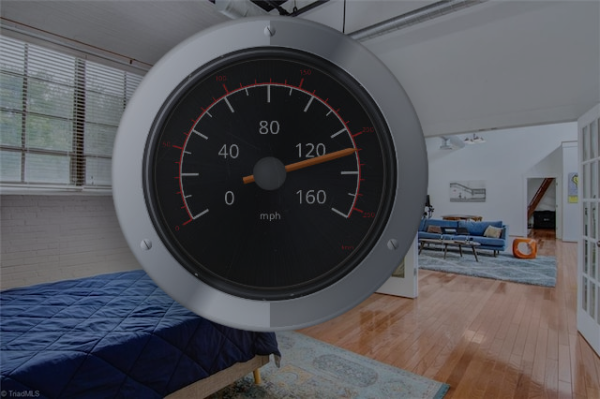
mph 130
